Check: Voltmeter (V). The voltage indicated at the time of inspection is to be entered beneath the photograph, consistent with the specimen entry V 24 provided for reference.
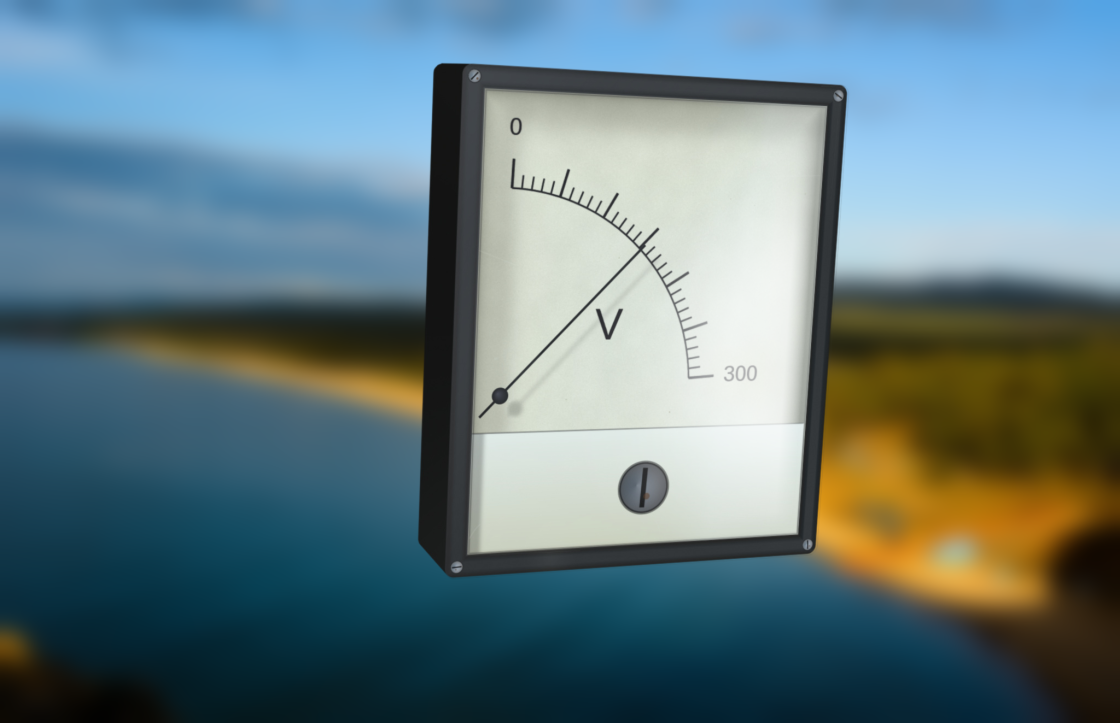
V 150
